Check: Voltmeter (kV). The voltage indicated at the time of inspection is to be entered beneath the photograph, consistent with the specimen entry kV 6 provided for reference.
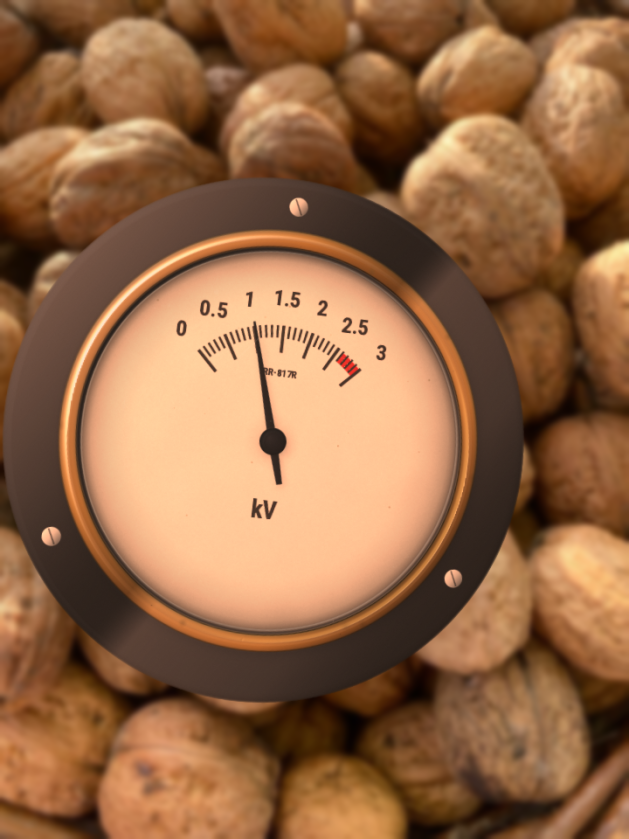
kV 1
